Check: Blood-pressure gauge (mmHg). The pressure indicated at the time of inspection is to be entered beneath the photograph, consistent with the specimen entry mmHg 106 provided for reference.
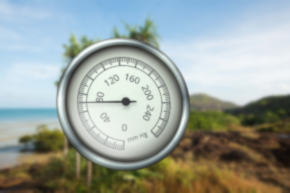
mmHg 70
